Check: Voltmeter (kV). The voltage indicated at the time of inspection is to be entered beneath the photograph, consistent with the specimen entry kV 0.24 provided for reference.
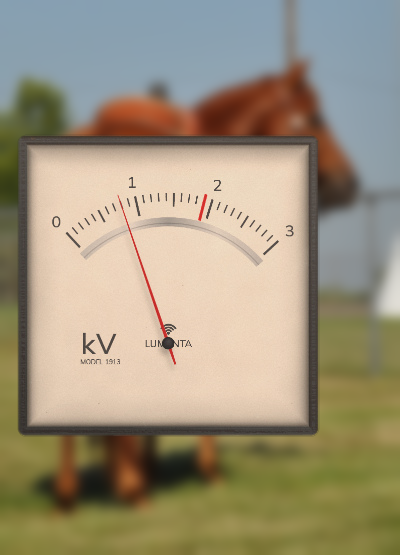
kV 0.8
